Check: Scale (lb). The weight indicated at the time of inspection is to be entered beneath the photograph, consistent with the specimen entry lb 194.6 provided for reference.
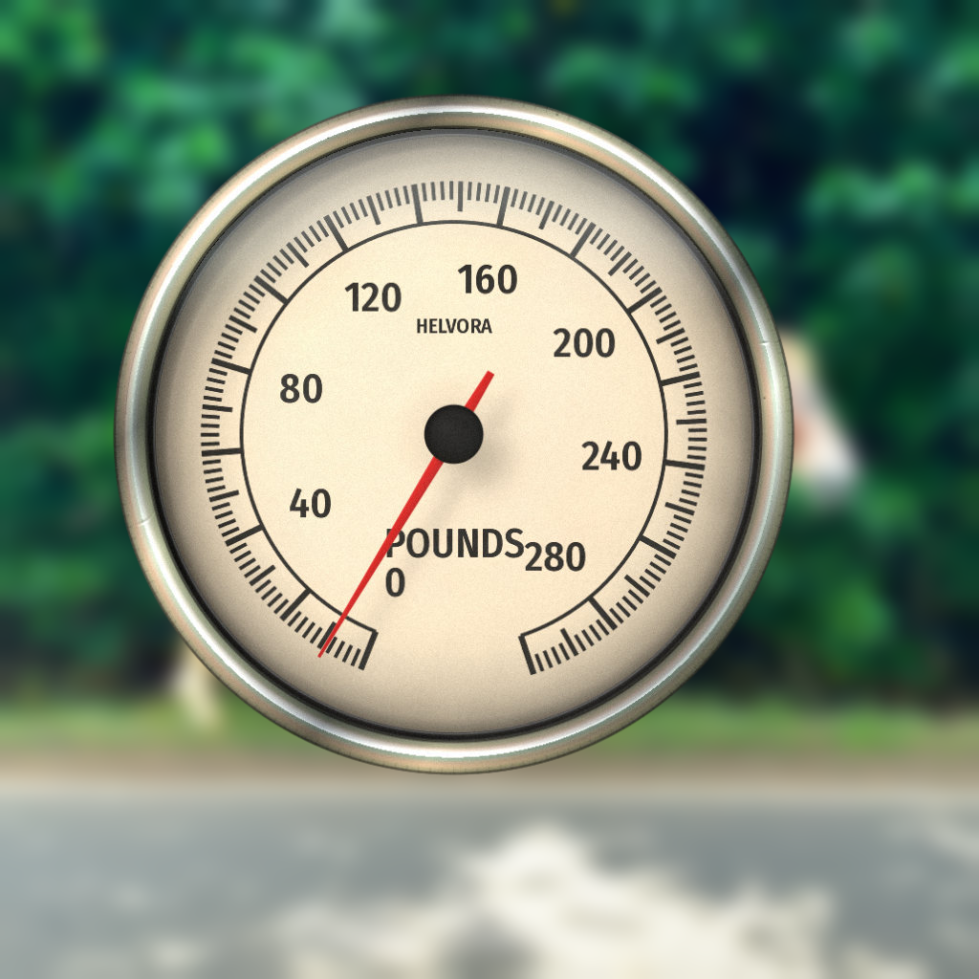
lb 9
